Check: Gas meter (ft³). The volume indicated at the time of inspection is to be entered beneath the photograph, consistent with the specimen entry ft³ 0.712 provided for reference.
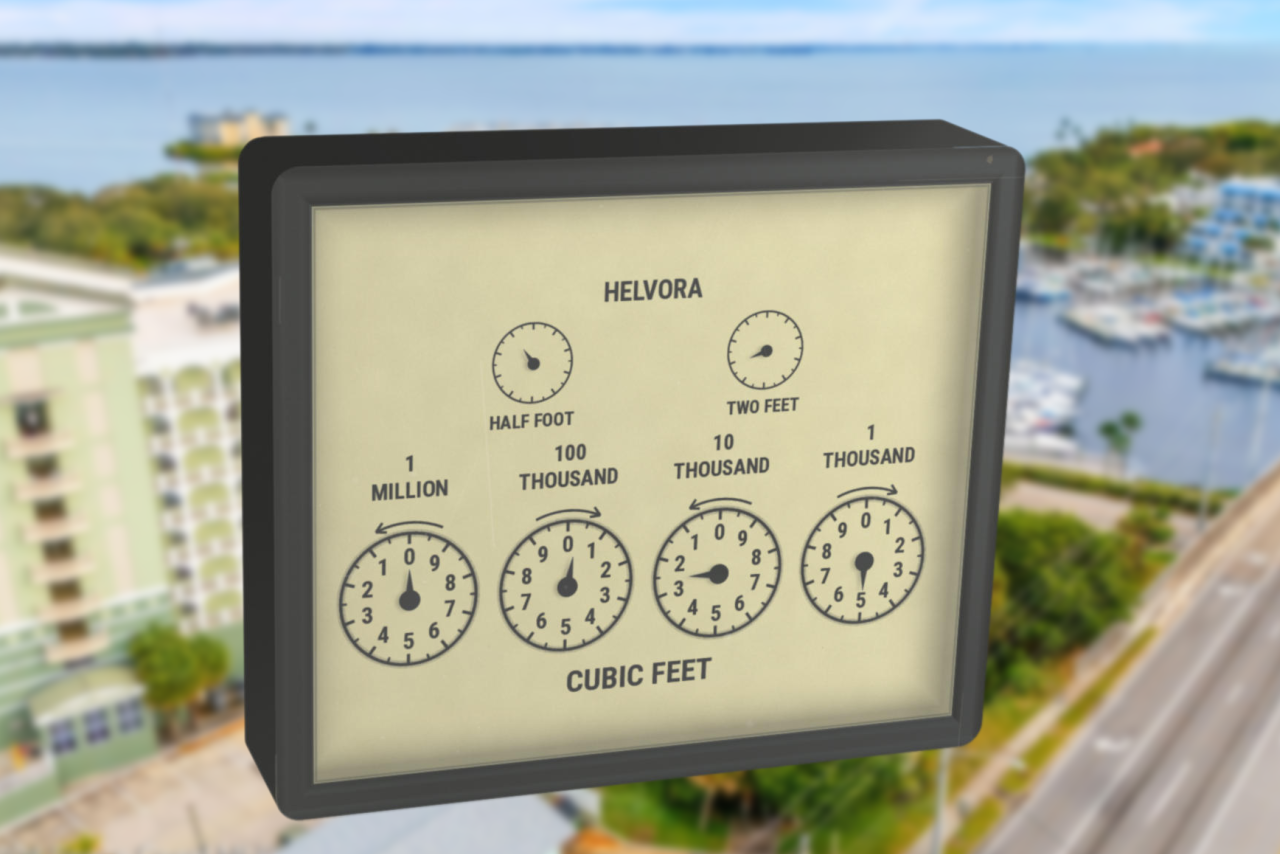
ft³ 2500
